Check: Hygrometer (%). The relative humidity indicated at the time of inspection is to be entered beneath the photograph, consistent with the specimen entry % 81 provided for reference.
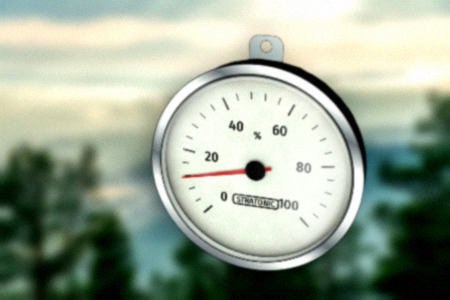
% 12
